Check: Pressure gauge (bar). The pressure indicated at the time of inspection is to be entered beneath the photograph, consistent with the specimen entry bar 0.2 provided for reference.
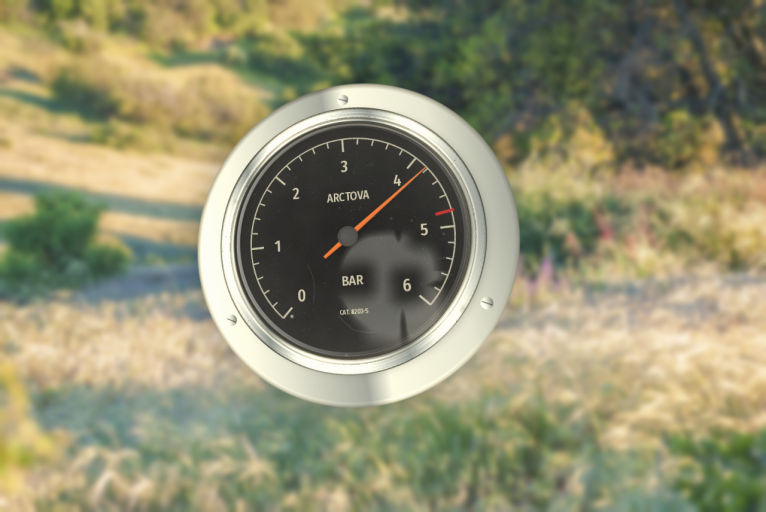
bar 4.2
